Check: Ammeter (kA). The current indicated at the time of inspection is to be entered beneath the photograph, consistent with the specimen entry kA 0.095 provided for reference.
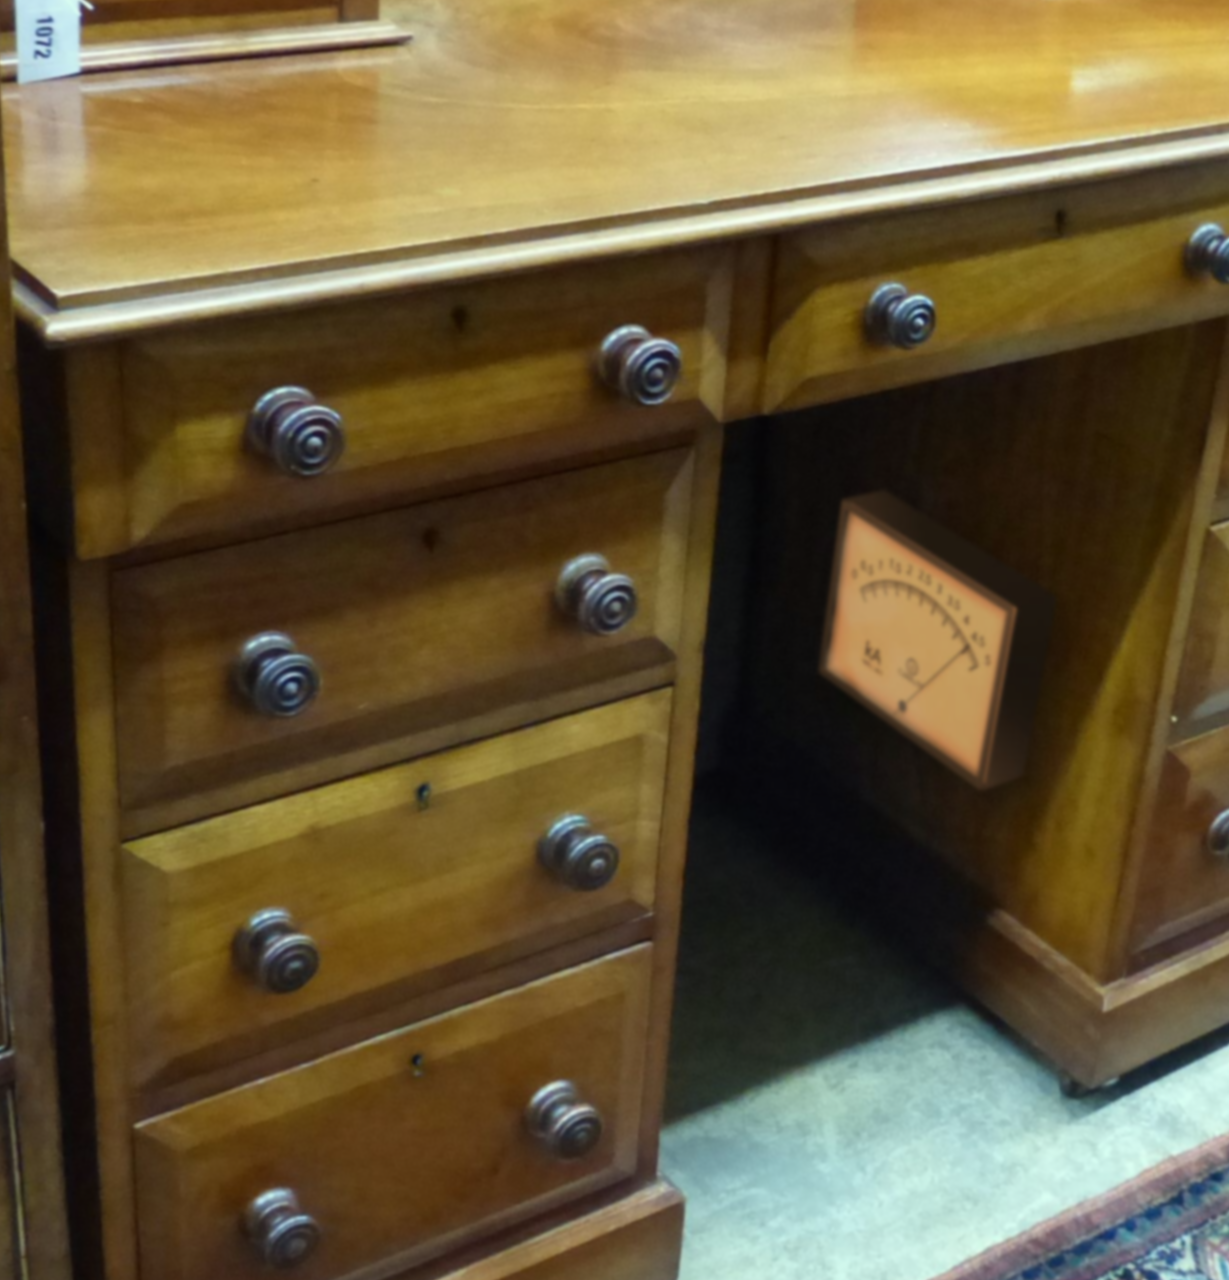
kA 4.5
